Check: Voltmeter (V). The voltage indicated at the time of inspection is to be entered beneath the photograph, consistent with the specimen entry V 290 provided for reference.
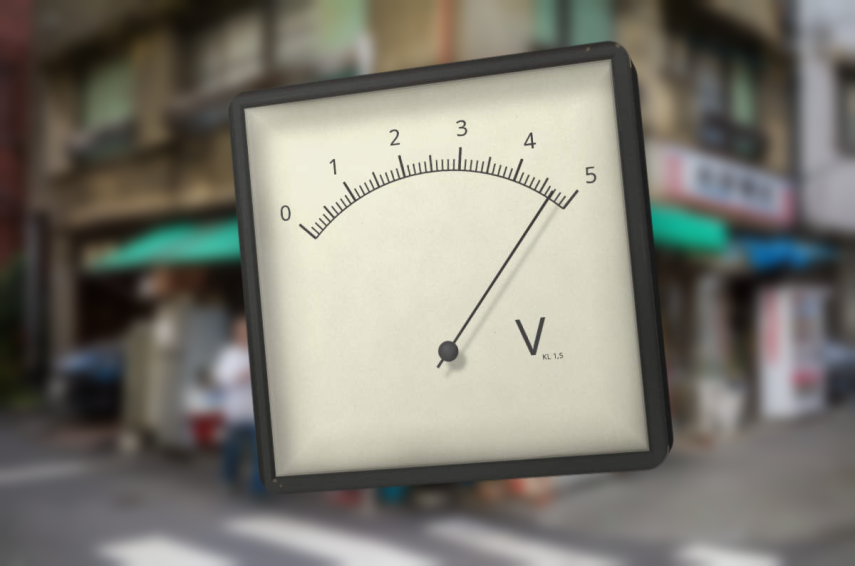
V 4.7
